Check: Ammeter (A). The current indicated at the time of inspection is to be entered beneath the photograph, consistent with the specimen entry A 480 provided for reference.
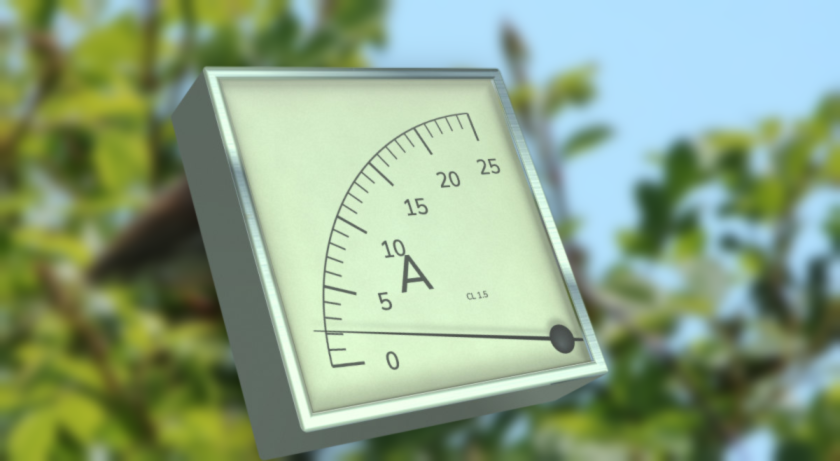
A 2
